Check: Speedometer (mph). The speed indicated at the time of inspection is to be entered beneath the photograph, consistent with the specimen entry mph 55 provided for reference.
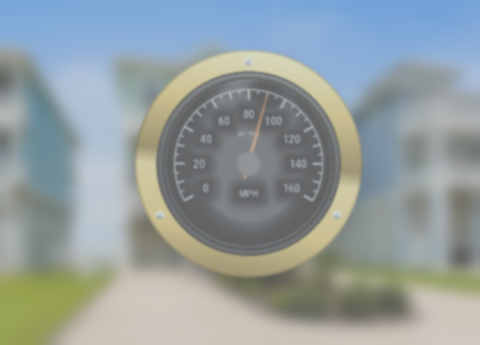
mph 90
